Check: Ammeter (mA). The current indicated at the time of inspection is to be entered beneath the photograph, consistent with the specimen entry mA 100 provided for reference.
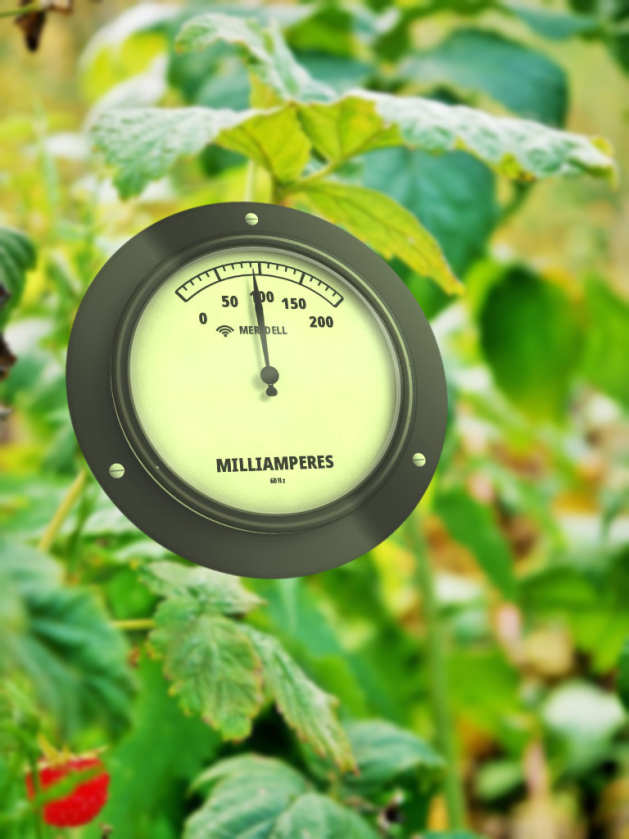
mA 90
